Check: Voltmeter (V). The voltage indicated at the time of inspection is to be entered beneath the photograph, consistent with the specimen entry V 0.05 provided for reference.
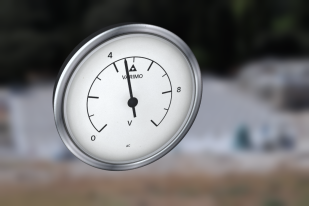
V 4.5
